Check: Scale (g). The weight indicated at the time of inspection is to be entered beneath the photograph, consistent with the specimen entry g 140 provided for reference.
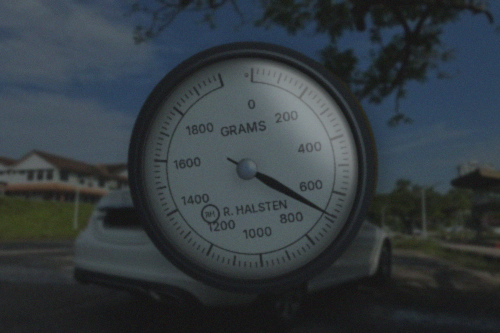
g 680
